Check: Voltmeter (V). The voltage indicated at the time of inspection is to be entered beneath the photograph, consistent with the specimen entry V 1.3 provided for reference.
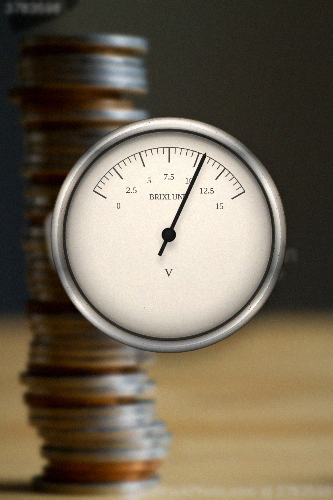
V 10.5
